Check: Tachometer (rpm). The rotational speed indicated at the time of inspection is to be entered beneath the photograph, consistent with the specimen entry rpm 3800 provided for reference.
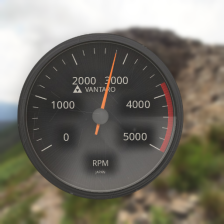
rpm 2800
